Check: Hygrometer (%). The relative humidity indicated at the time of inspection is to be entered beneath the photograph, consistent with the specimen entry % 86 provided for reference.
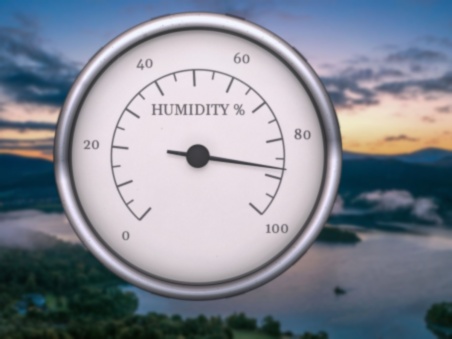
% 87.5
